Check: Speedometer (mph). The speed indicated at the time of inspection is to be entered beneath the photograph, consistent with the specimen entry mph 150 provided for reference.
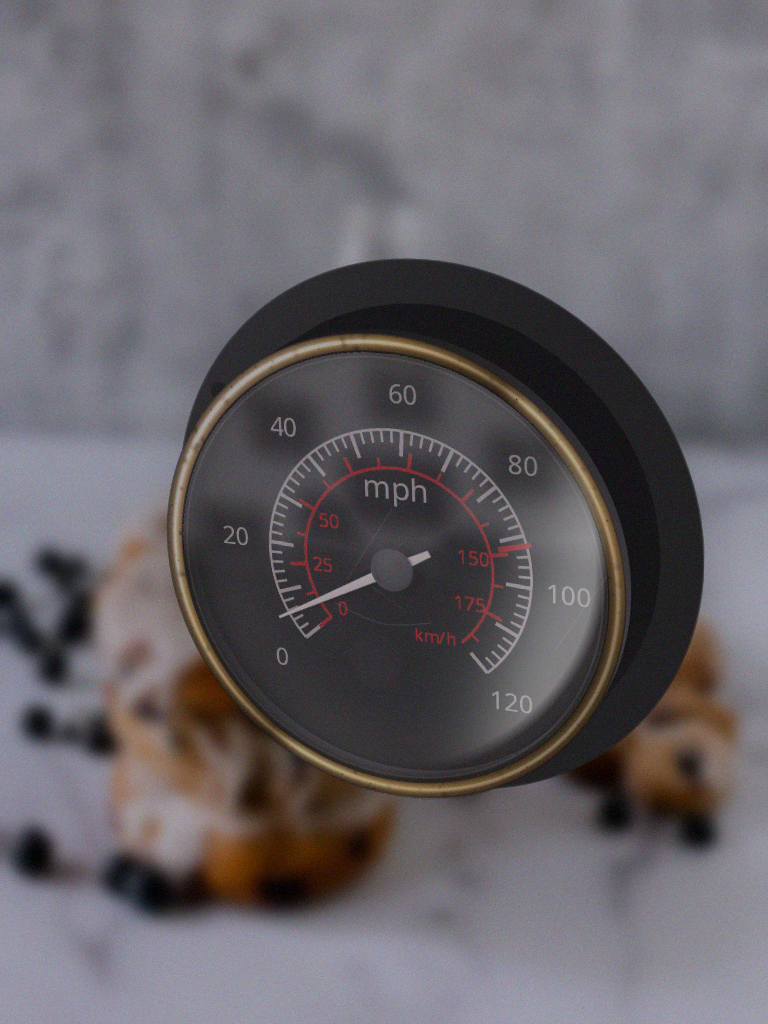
mph 6
